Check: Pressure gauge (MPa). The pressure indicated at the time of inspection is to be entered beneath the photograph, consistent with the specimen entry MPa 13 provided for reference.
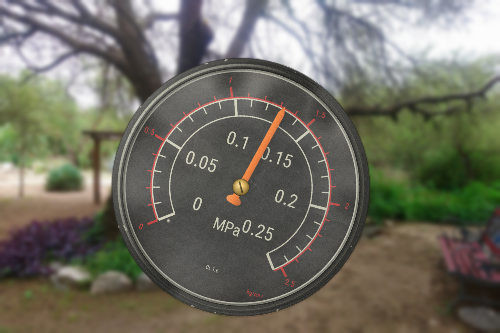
MPa 0.13
